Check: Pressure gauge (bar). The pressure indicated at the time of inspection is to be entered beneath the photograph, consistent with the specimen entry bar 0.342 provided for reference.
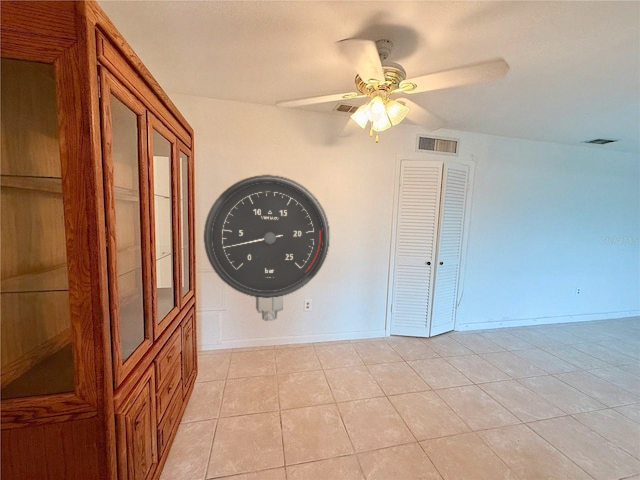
bar 3
